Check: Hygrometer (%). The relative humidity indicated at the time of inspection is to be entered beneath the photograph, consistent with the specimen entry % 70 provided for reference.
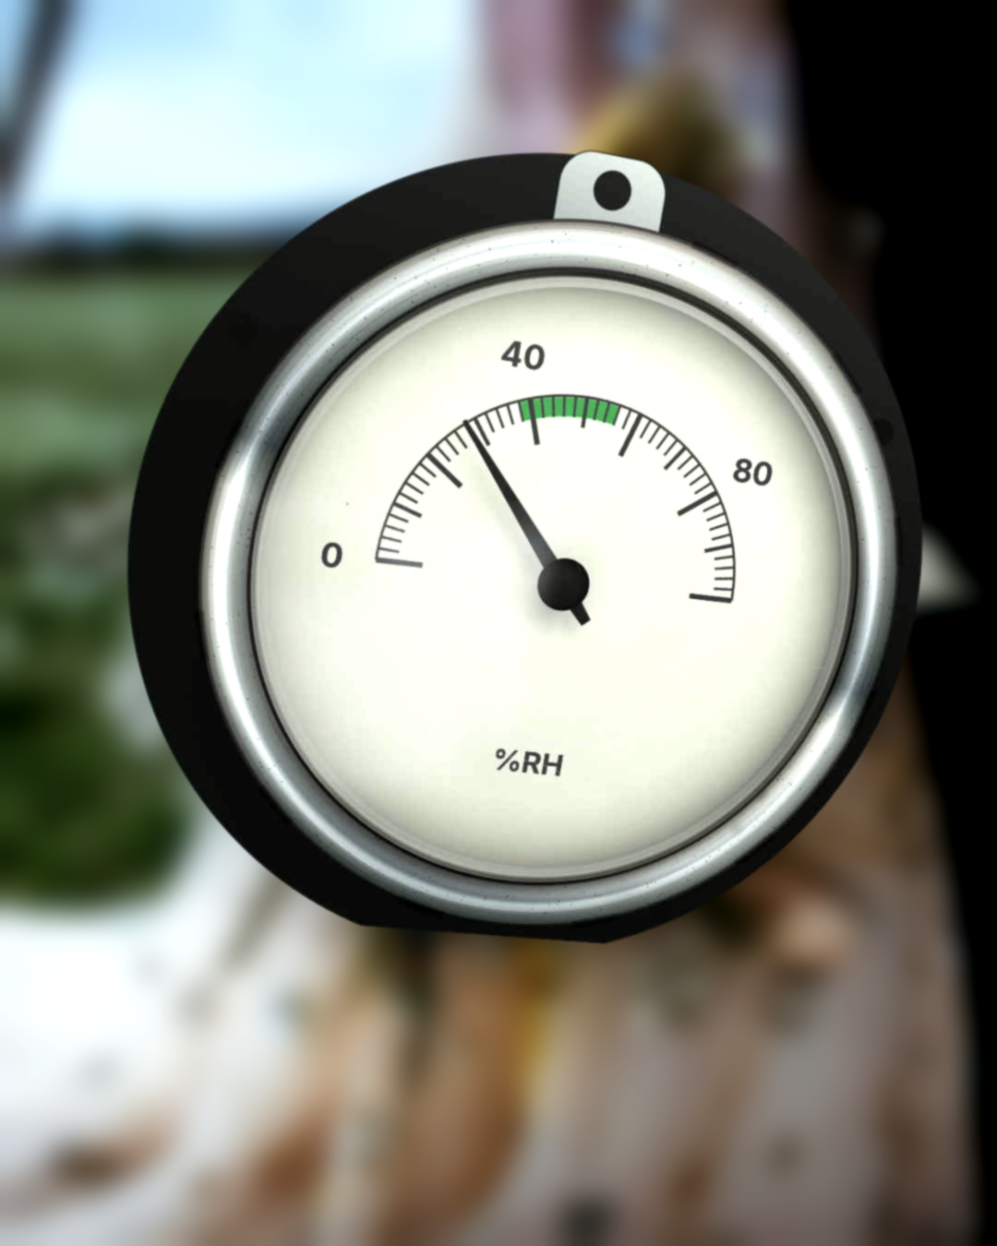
% 28
